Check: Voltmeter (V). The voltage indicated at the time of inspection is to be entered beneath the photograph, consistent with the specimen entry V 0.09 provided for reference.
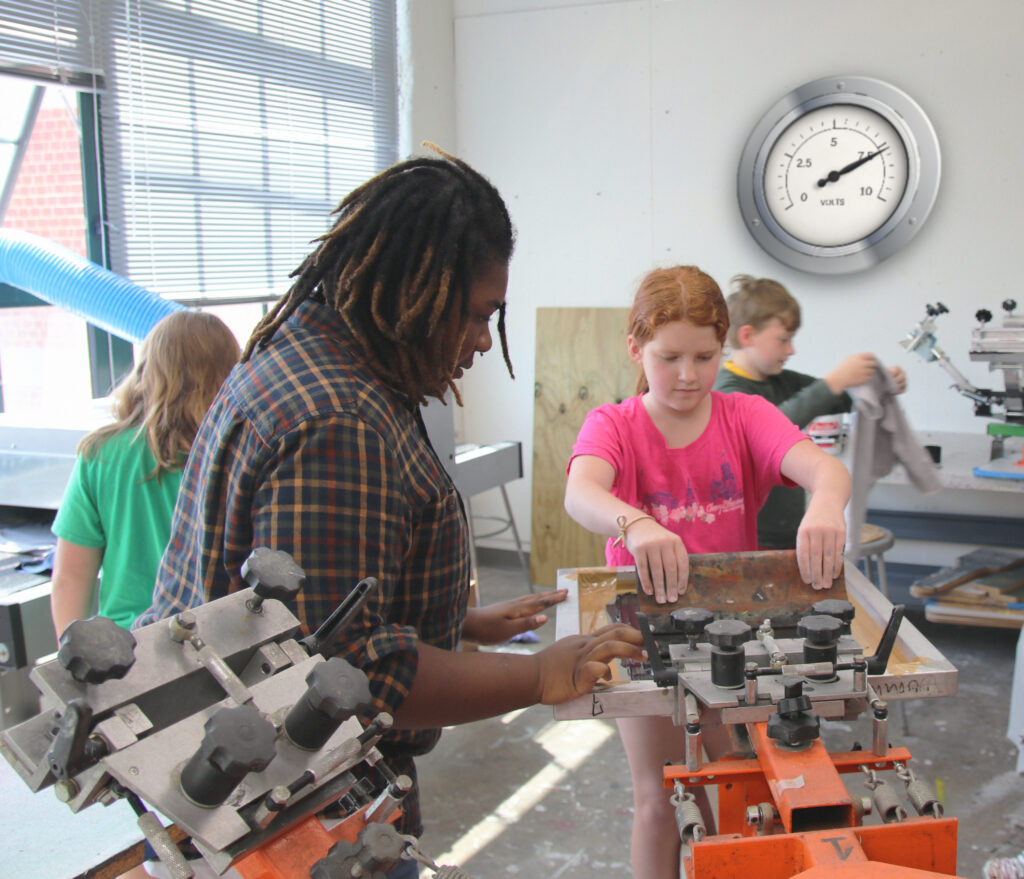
V 7.75
